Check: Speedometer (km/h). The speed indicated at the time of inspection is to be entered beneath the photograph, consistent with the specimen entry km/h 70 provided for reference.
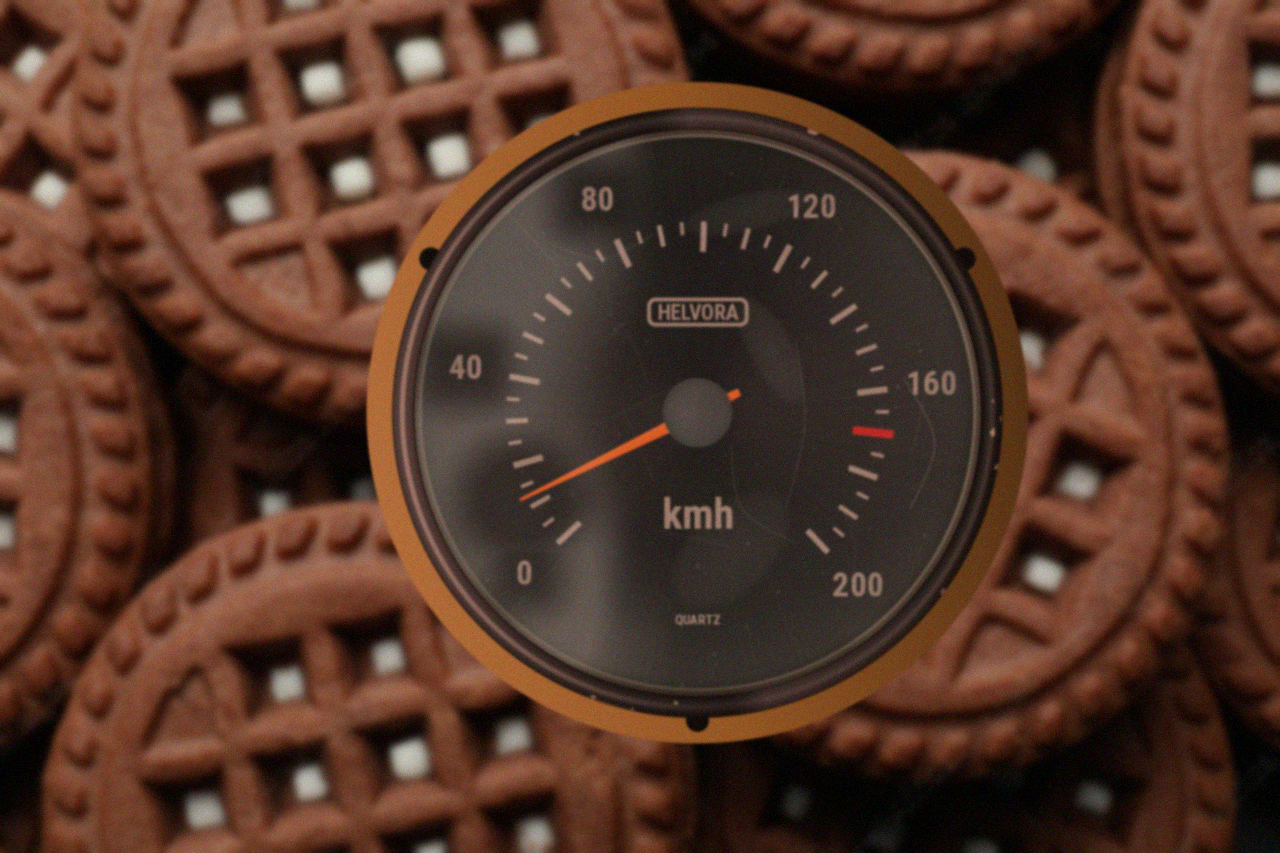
km/h 12.5
